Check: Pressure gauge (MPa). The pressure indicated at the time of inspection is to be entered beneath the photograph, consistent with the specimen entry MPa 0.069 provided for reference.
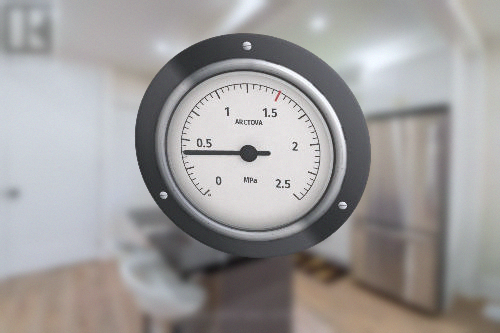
MPa 0.4
